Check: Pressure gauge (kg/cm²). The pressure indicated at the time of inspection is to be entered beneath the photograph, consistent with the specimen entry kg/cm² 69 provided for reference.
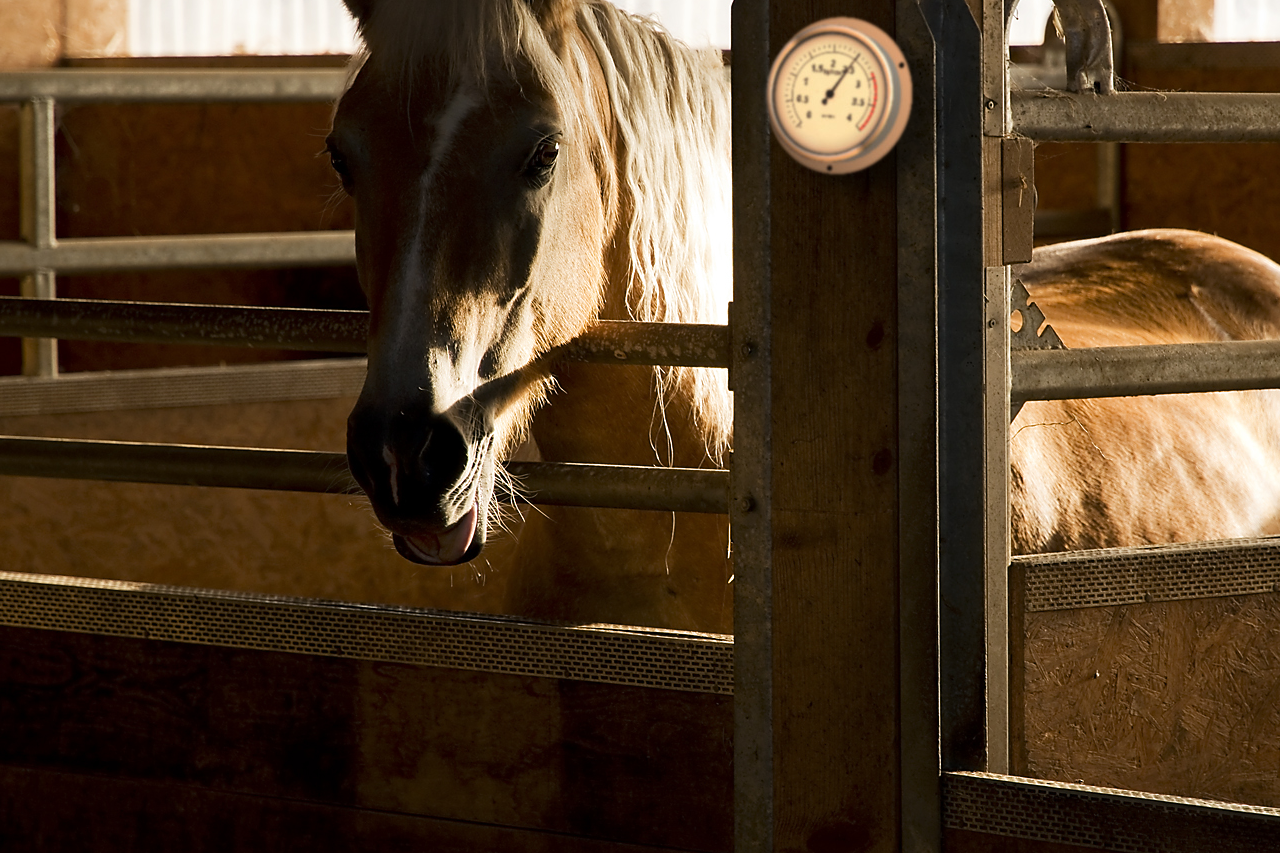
kg/cm² 2.5
